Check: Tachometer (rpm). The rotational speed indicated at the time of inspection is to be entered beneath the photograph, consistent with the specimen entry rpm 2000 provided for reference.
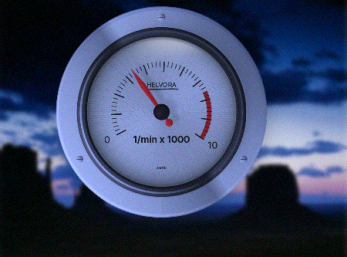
rpm 3400
